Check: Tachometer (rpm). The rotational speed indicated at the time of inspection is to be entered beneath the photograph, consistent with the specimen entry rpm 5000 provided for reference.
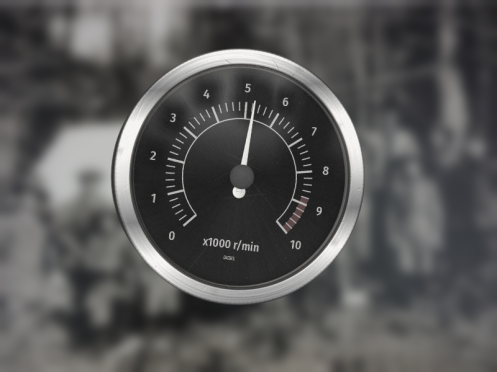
rpm 5200
